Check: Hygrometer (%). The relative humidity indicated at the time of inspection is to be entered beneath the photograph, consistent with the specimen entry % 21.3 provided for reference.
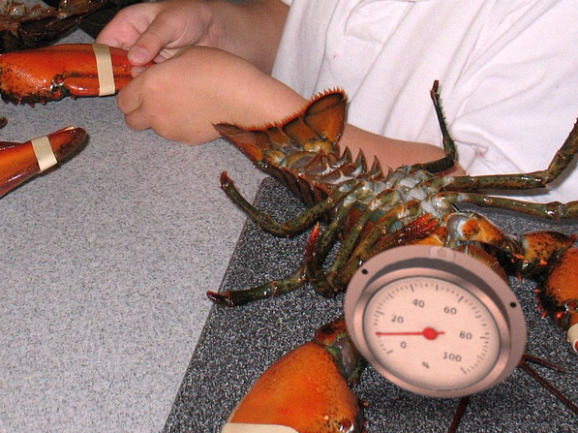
% 10
